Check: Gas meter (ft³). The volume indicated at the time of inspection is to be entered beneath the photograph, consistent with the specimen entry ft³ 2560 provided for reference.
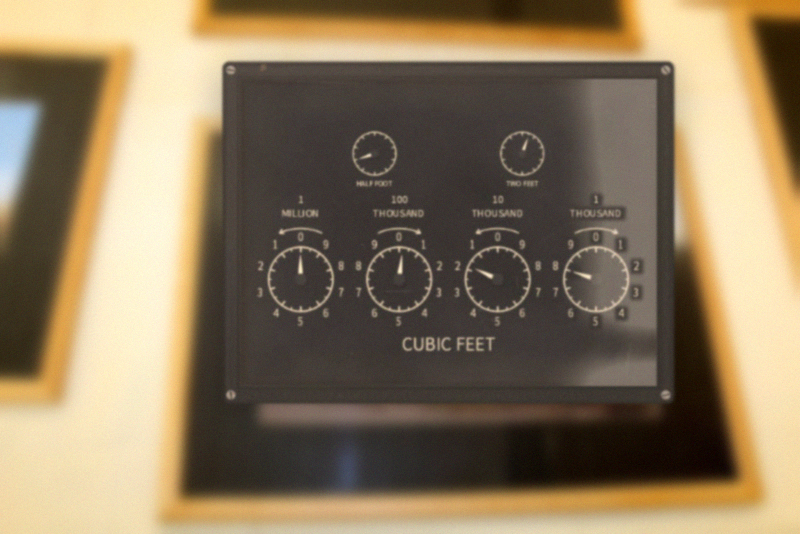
ft³ 1800
